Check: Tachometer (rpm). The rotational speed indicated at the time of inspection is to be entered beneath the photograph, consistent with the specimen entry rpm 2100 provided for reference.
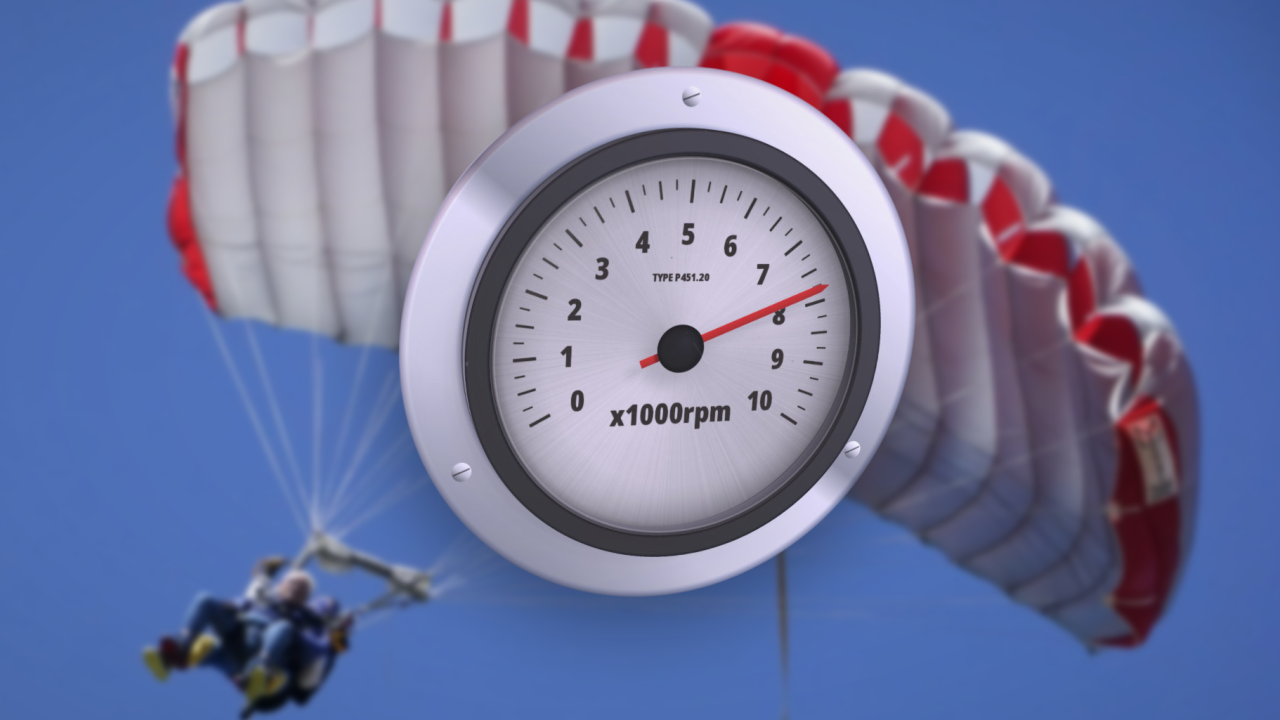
rpm 7750
